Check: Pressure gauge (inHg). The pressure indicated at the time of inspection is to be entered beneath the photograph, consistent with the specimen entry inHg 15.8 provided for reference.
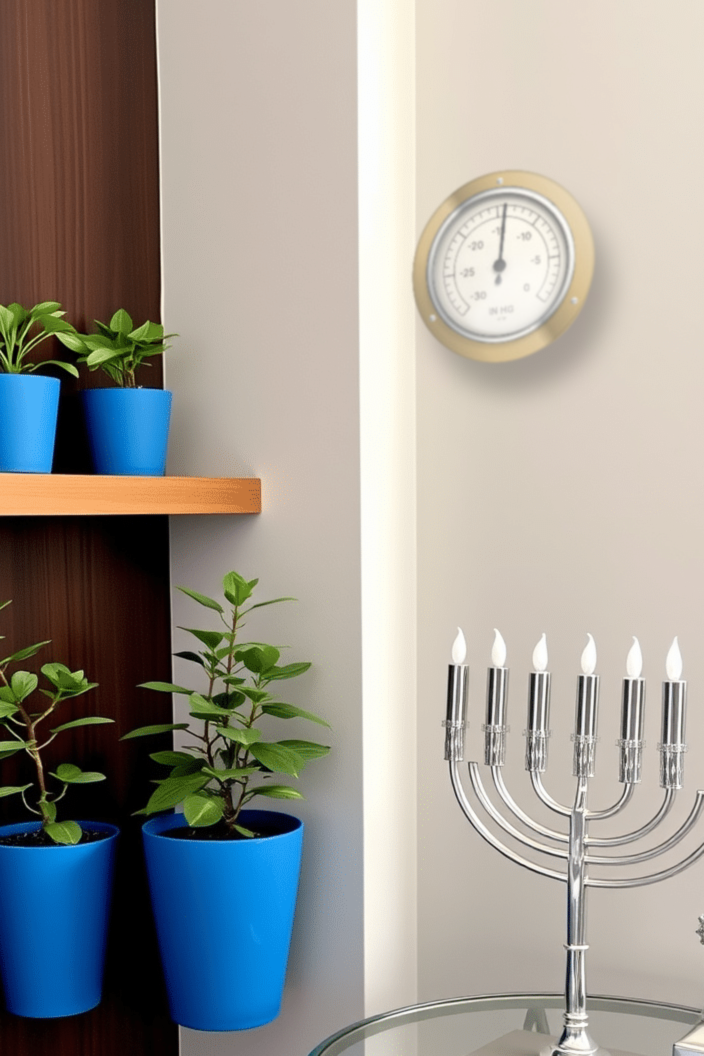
inHg -14
